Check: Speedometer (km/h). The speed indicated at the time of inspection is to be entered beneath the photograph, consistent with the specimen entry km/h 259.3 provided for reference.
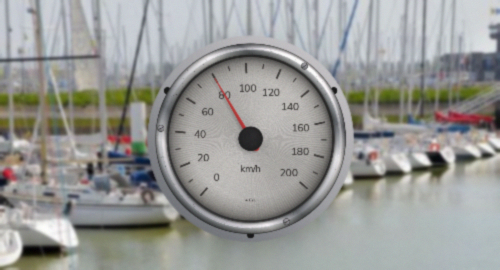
km/h 80
